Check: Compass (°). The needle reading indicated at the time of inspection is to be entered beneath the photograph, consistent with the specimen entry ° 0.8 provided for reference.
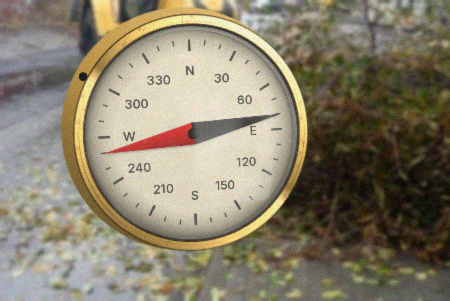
° 260
